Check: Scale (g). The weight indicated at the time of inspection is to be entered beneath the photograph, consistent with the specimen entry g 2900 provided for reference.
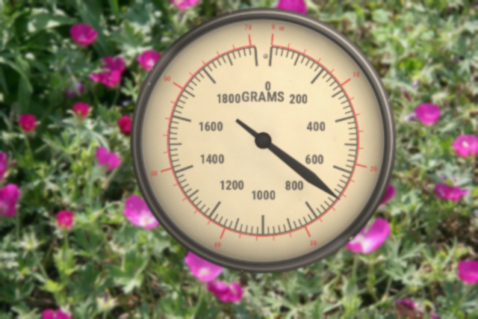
g 700
